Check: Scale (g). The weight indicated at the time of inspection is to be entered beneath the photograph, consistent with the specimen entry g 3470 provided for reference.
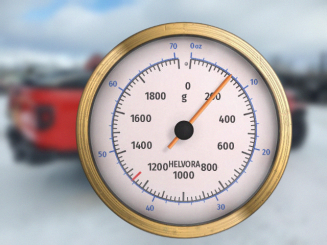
g 200
